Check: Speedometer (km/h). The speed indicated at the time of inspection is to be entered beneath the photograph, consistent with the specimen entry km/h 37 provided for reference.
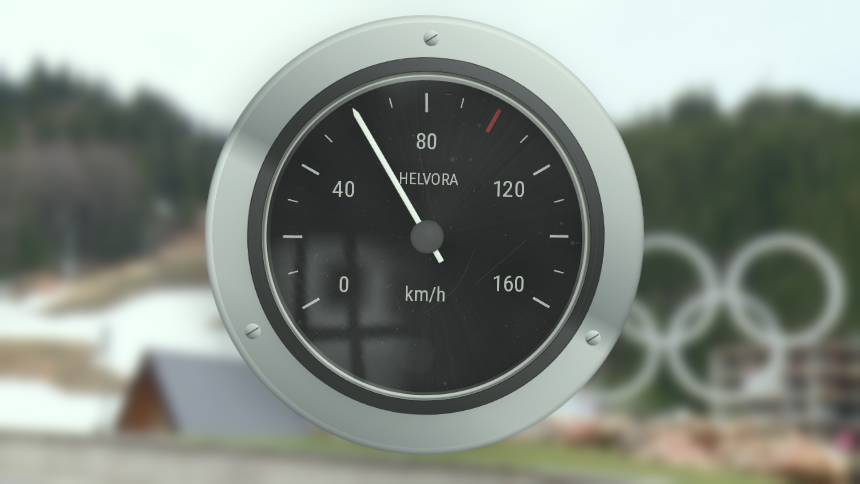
km/h 60
